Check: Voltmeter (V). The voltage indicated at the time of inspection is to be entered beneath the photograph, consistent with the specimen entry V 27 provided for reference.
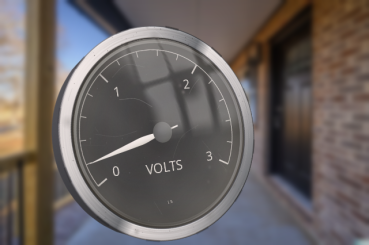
V 0.2
